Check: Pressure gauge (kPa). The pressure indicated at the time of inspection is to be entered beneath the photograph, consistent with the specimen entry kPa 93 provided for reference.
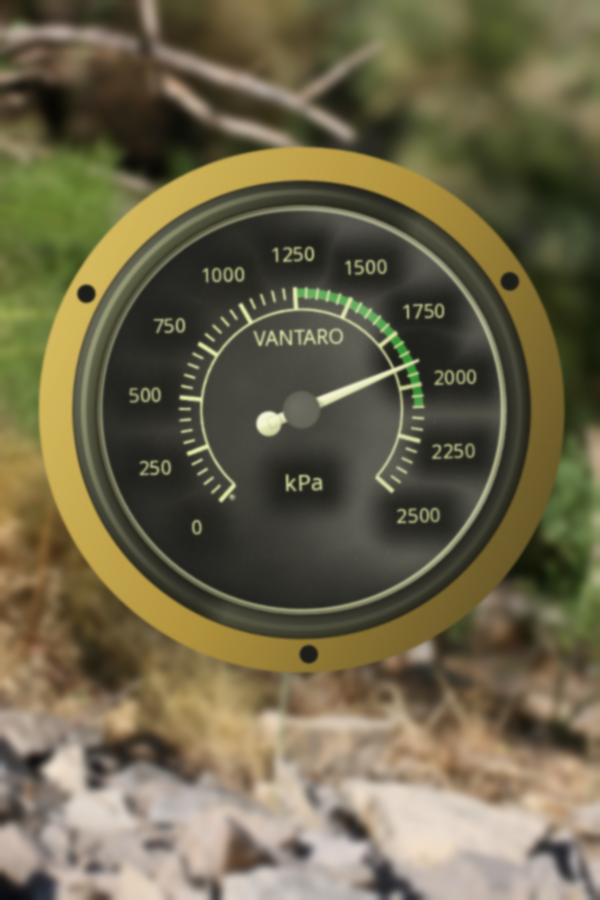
kPa 1900
